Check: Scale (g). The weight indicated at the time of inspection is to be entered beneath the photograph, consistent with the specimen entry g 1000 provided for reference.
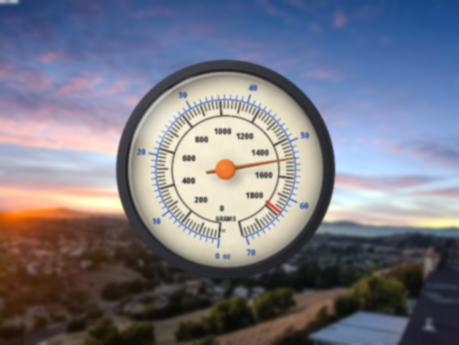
g 1500
